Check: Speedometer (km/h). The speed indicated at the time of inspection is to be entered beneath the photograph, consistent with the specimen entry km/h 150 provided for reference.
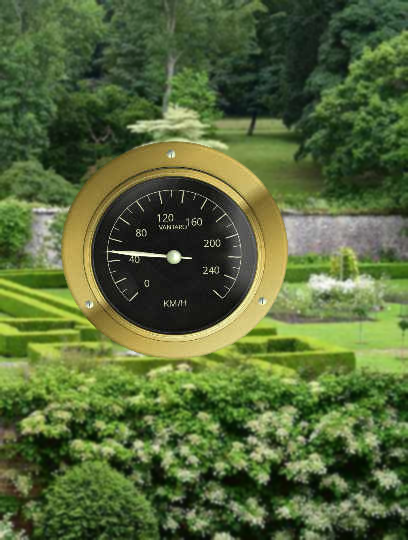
km/h 50
